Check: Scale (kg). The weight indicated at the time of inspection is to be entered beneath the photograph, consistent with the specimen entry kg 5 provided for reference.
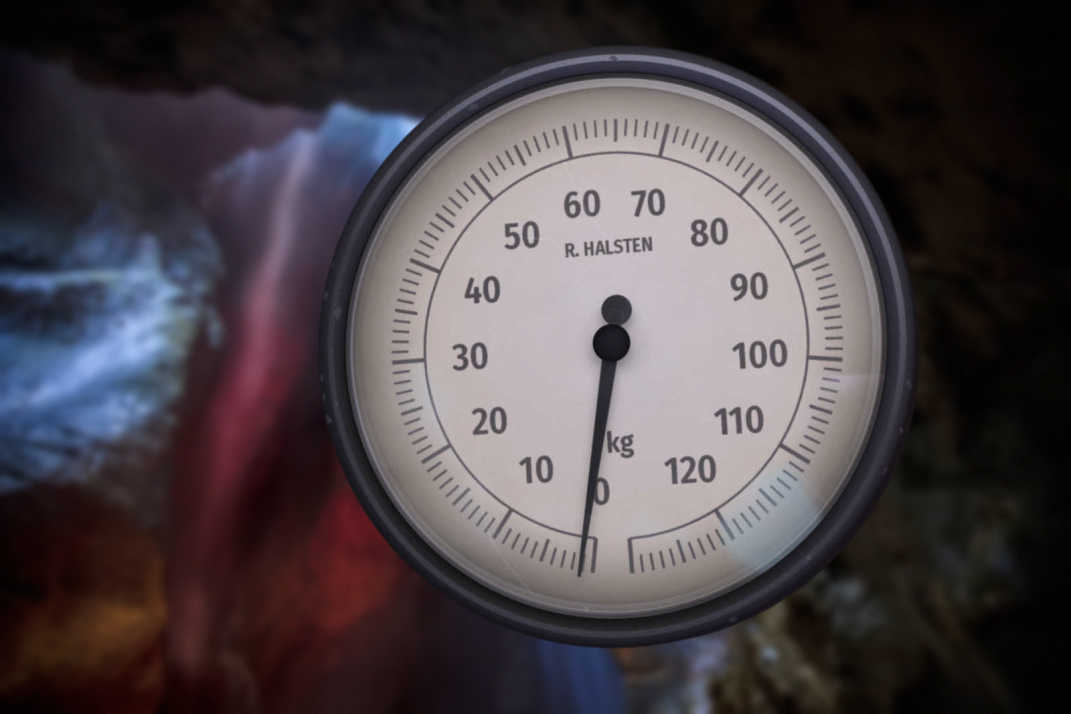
kg 1
